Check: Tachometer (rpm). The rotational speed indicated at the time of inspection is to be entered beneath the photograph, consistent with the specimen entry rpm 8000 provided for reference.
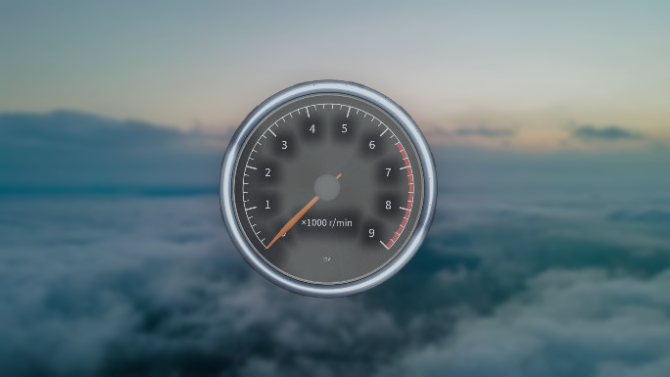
rpm 0
